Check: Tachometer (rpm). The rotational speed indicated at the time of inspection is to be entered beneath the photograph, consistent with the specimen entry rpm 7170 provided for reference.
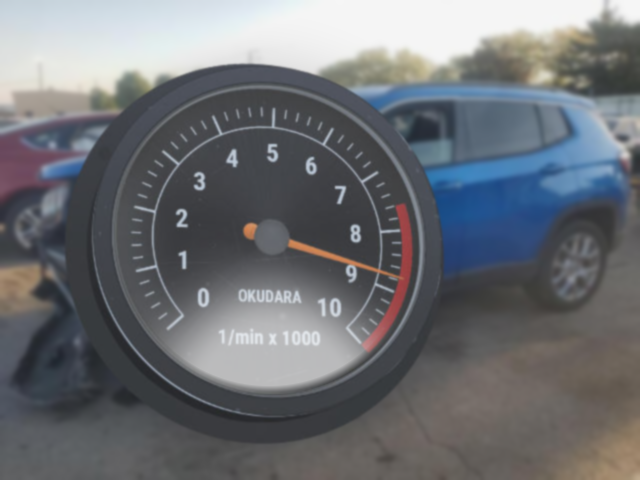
rpm 8800
